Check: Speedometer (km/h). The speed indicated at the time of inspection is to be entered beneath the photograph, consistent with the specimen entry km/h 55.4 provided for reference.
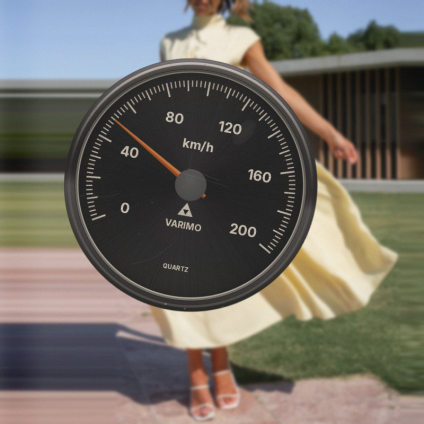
km/h 50
